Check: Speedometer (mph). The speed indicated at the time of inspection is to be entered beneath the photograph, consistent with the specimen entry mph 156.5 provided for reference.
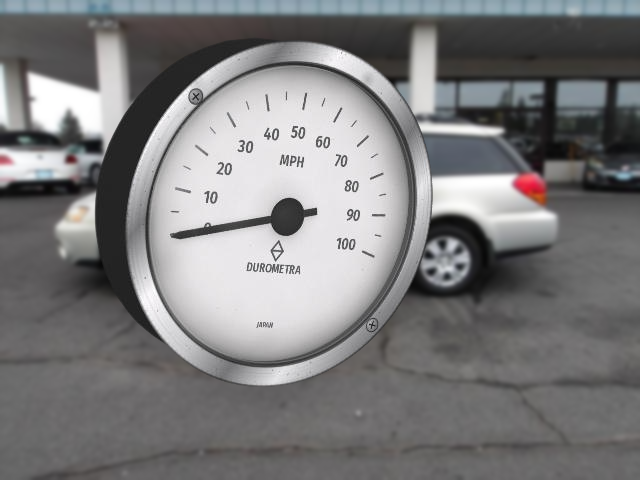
mph 0
